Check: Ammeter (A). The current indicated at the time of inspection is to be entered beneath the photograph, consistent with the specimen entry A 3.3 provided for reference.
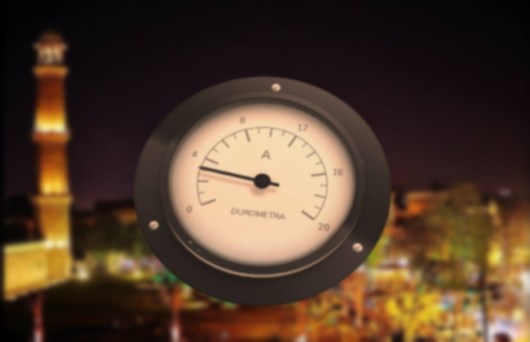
A 3
